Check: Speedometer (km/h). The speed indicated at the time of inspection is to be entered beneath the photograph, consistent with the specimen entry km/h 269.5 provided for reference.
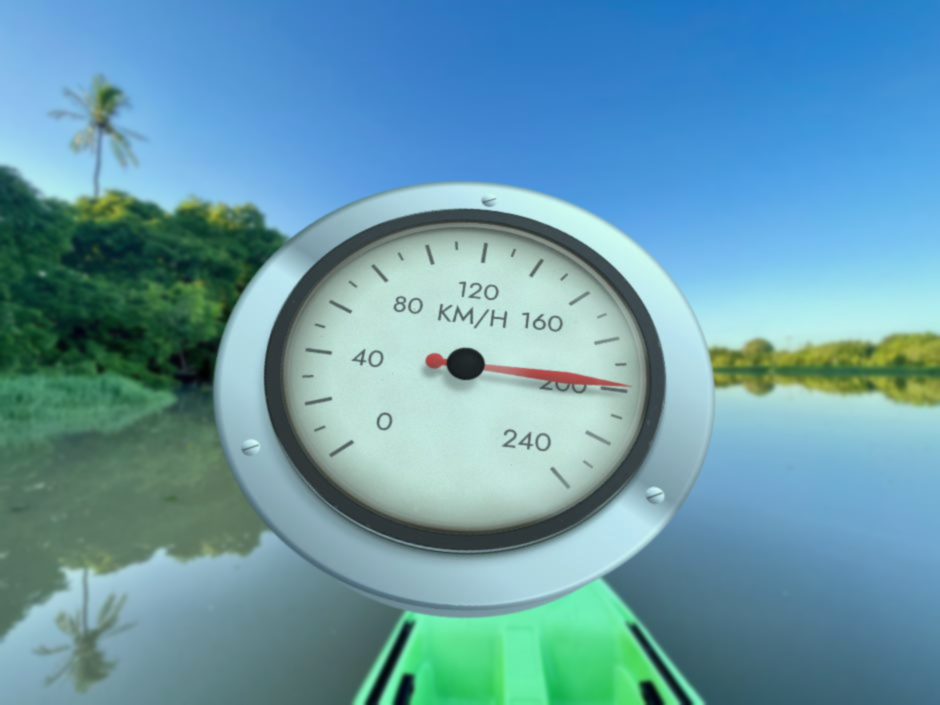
km/h 200
